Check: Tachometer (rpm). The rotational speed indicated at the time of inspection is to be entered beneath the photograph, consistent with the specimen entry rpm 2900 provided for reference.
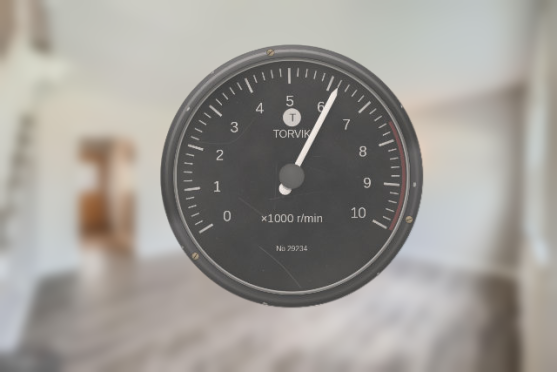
rpm 6200
